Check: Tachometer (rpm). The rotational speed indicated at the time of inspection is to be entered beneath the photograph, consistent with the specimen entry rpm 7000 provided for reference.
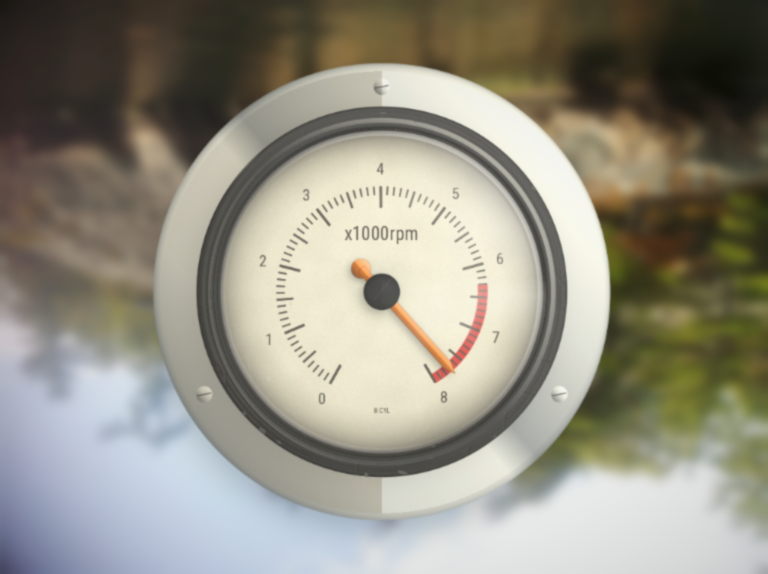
rpm 7700
